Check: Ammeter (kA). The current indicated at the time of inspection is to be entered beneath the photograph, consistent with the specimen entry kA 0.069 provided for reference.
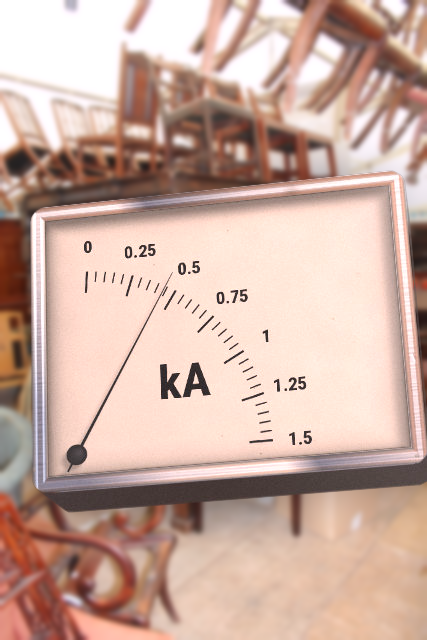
kA 0.45
